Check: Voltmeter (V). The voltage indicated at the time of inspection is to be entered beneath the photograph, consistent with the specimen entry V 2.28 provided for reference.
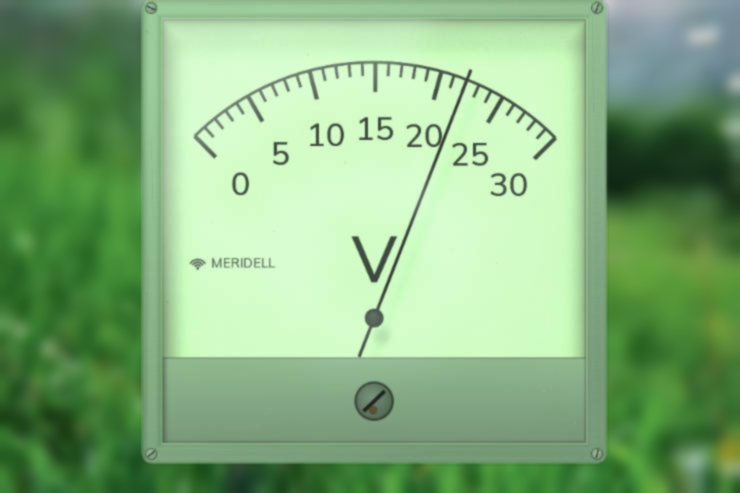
V 22
